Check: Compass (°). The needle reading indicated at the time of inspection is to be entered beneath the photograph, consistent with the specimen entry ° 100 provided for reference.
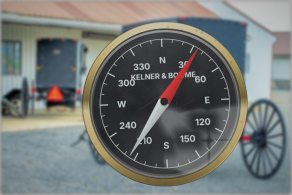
° 35
